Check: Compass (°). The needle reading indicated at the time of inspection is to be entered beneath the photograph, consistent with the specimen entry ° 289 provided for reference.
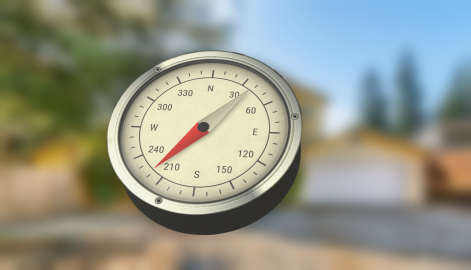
° 220
